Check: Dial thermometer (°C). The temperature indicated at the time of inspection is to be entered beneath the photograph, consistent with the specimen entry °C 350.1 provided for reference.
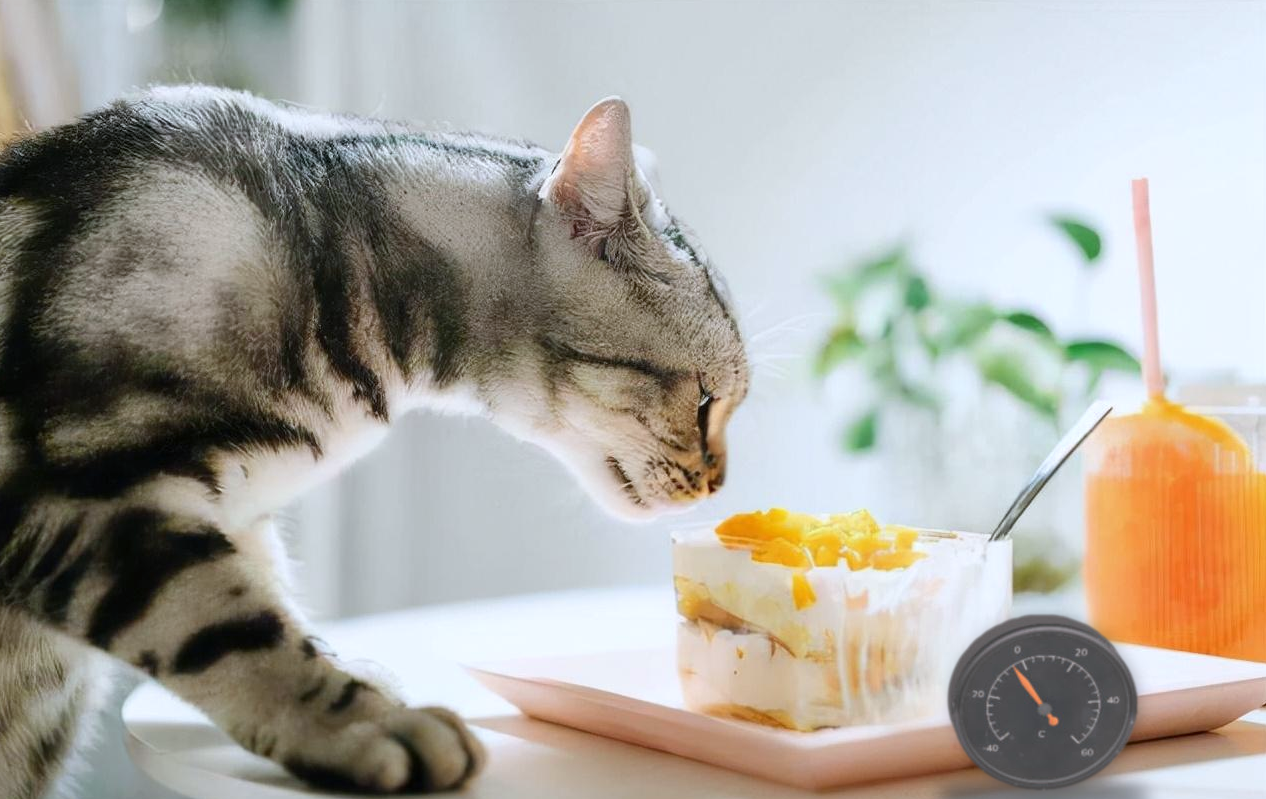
°C -4
